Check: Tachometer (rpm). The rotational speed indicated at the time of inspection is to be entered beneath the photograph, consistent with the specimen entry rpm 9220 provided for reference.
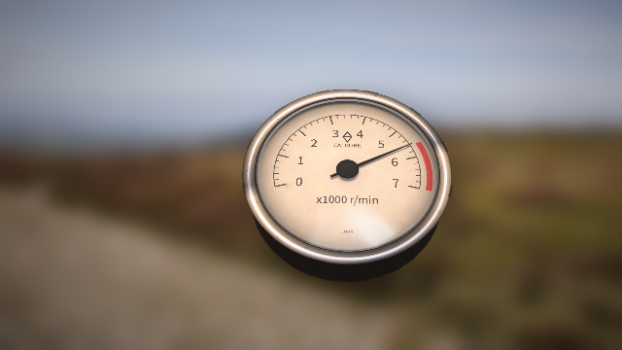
rpm 5600
